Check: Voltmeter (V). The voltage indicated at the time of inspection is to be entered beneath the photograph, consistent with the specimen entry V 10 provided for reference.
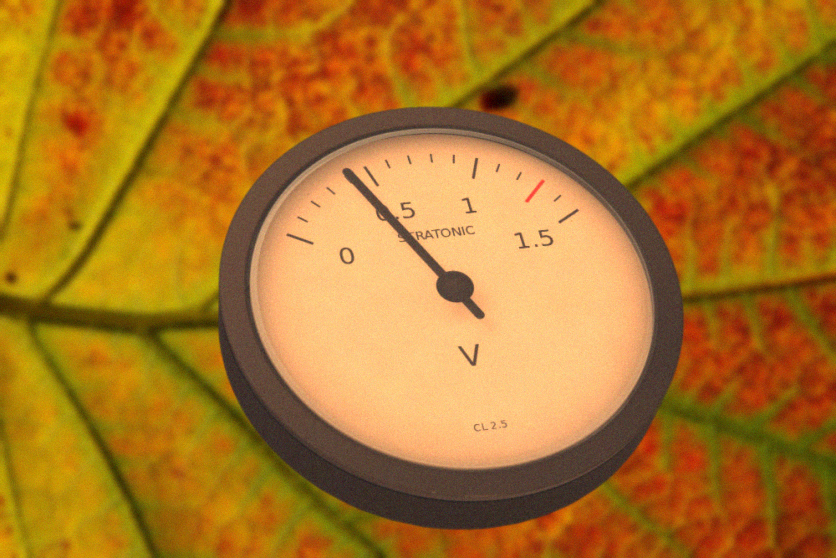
V 0.4
